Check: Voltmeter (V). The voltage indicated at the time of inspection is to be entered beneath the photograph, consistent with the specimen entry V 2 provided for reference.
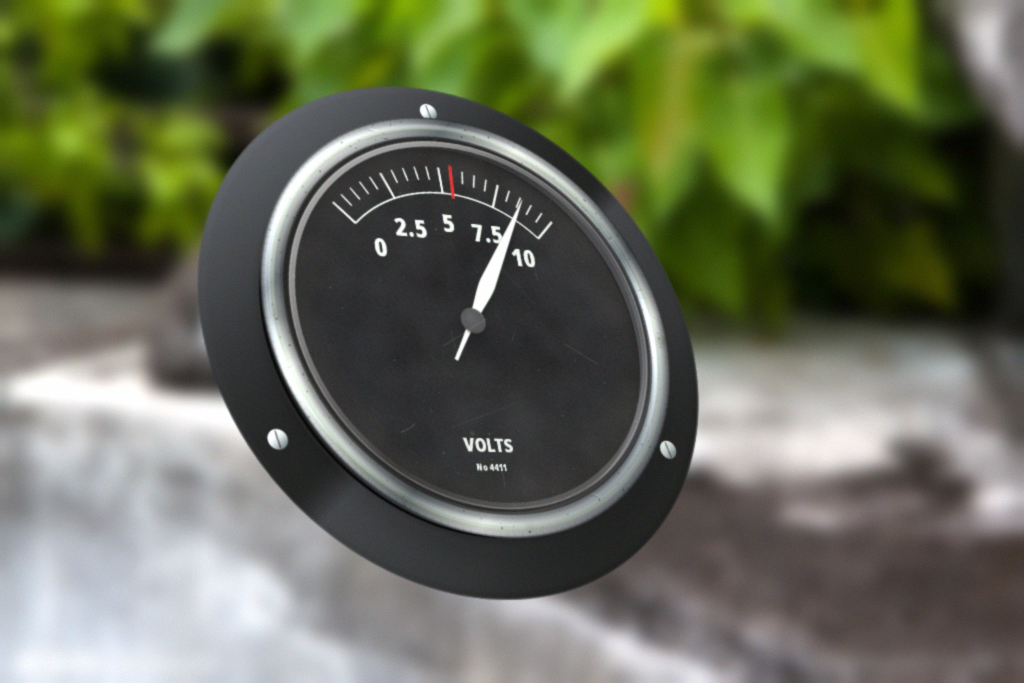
V 8.5
